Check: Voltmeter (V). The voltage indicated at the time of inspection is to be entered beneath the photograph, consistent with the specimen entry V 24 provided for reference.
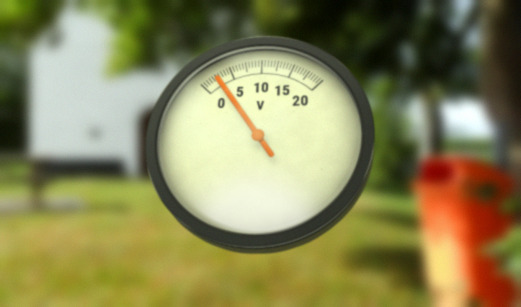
V 2.5
